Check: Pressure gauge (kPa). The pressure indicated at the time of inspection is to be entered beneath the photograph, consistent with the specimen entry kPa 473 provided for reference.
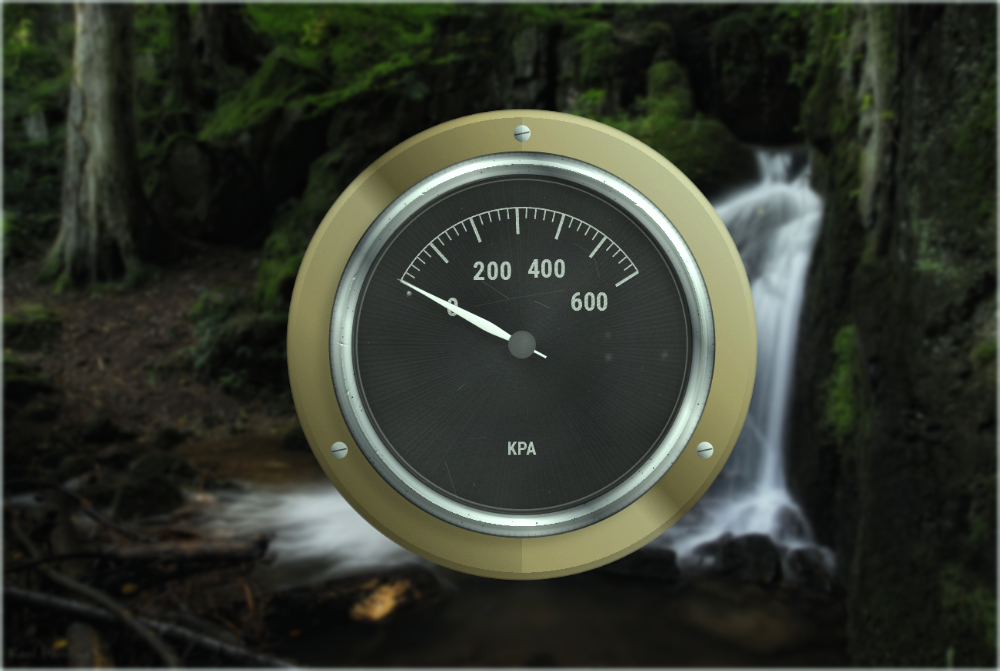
kPa 0
